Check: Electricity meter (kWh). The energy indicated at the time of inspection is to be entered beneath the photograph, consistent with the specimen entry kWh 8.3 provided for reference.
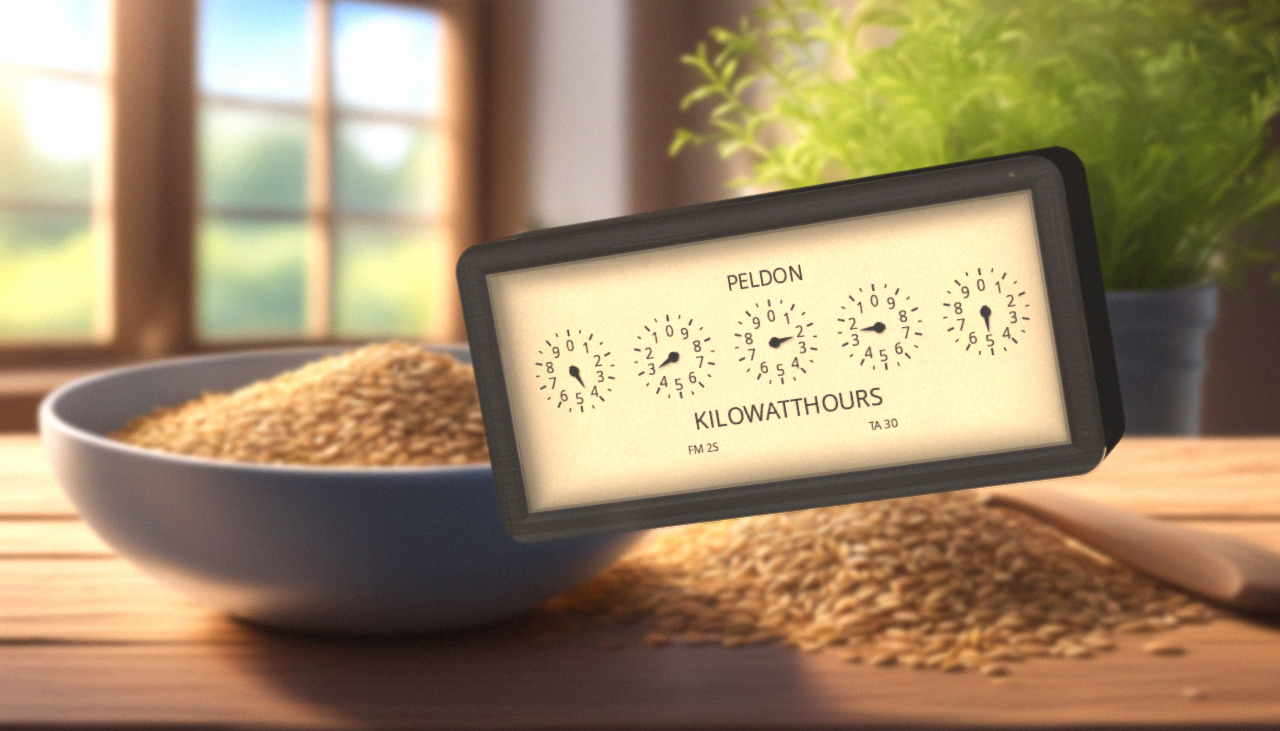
kWh 43225
